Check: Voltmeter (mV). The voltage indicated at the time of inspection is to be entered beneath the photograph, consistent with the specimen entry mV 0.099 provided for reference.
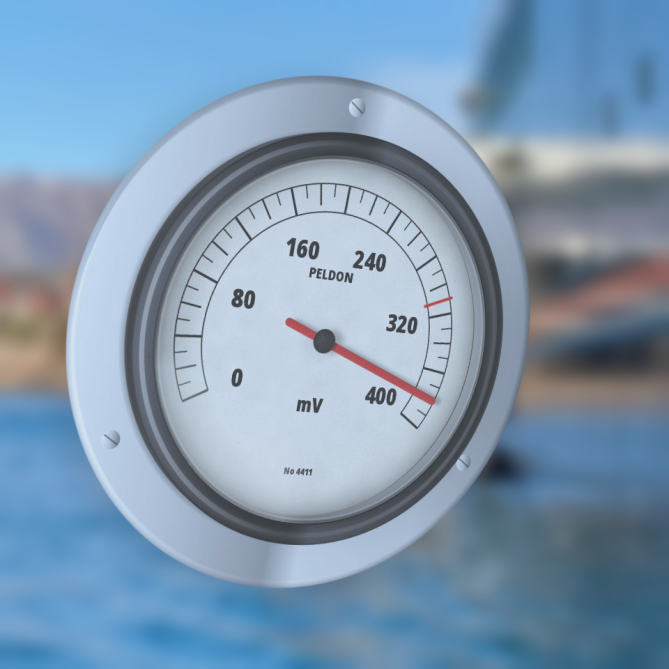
mV 380
